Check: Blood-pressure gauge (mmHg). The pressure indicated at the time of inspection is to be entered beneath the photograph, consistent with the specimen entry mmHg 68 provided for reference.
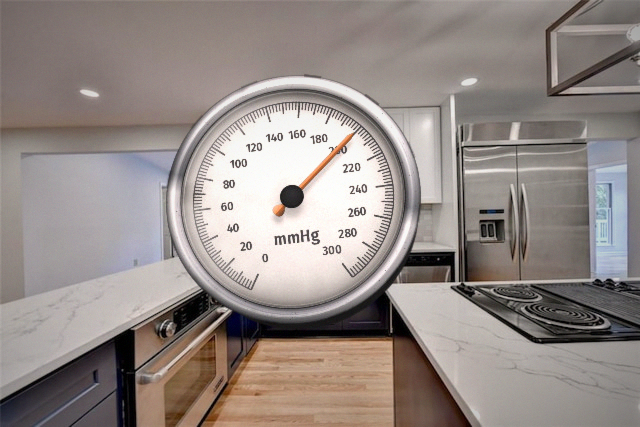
mmHg 200
